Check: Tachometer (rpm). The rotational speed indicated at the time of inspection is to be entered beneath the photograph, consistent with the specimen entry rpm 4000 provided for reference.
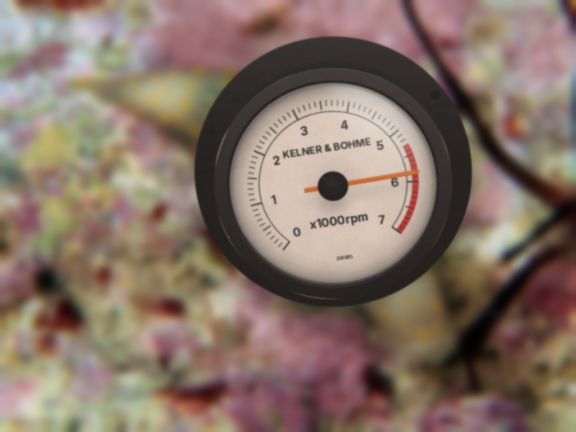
rpm 5800
